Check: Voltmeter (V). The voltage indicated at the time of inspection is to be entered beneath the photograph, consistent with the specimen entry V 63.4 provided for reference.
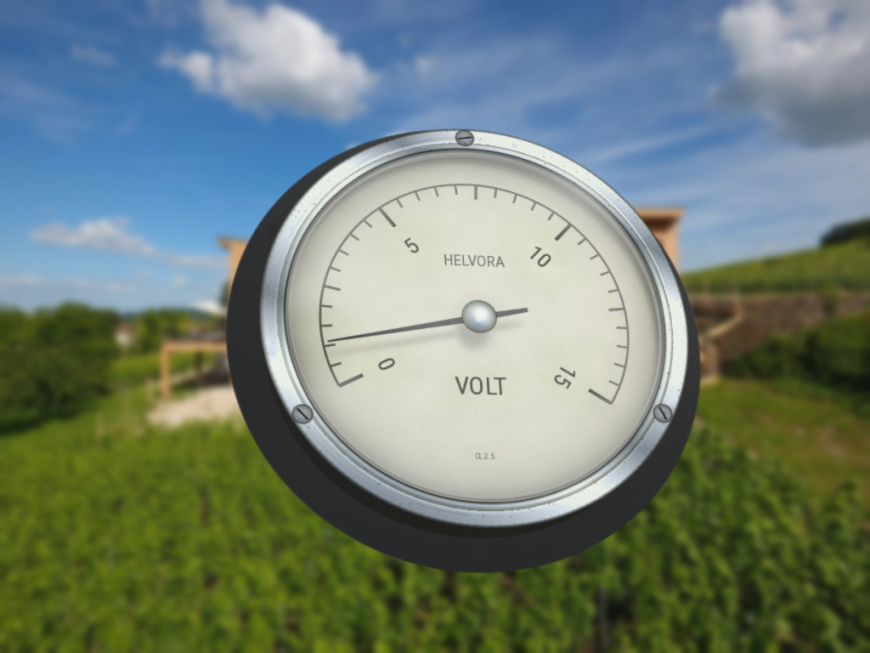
V 1
